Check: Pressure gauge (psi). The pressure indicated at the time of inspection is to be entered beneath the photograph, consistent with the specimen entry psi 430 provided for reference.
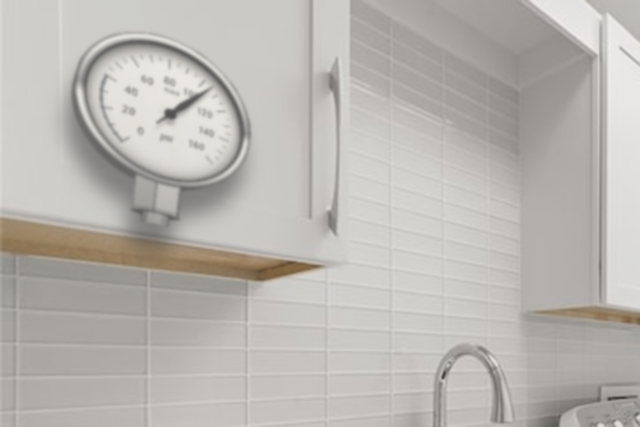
psi 105
